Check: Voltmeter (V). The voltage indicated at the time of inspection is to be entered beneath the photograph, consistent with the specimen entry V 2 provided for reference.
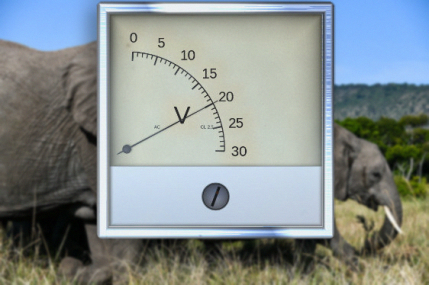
V 20
